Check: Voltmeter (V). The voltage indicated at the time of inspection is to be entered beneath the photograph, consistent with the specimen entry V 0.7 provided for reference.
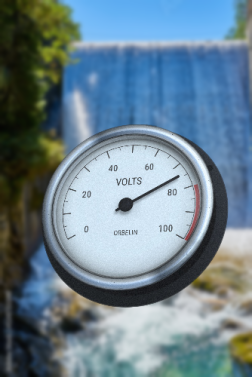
V 75
